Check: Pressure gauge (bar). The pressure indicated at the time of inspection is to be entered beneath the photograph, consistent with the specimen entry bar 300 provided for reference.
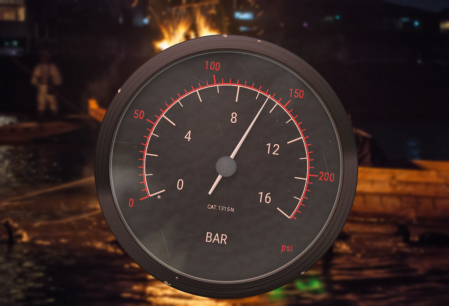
bar 9.5
